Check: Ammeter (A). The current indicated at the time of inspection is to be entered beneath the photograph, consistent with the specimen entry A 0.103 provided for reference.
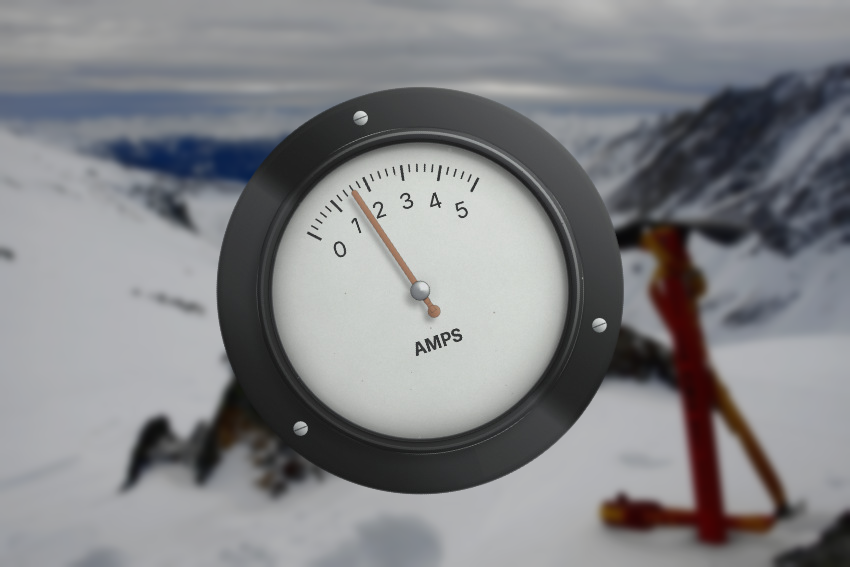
A 1.6
